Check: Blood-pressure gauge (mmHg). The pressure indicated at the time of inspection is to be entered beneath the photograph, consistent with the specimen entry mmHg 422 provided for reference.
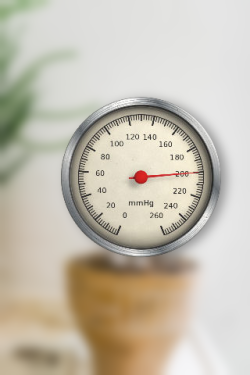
mmHg 200
